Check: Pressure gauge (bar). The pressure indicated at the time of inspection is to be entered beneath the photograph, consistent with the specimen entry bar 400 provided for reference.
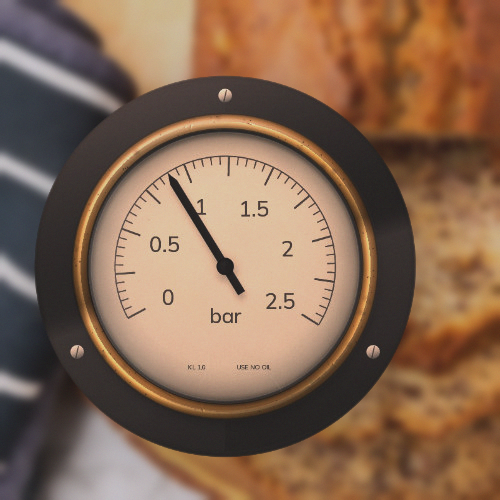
bar 0.9
